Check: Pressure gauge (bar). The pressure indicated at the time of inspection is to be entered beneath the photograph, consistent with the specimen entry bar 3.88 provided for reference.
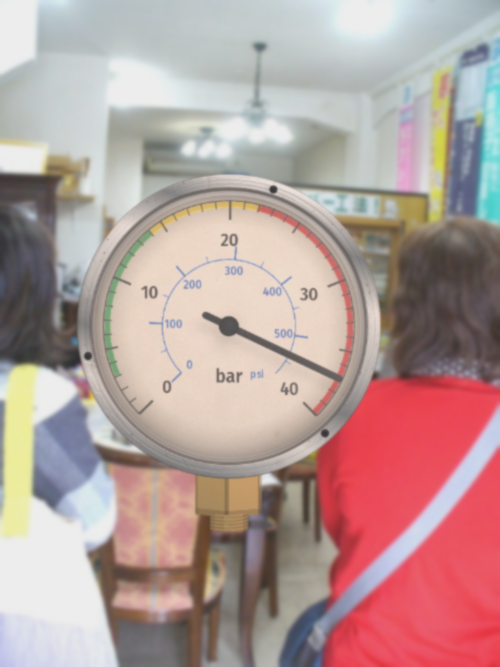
bar 37
